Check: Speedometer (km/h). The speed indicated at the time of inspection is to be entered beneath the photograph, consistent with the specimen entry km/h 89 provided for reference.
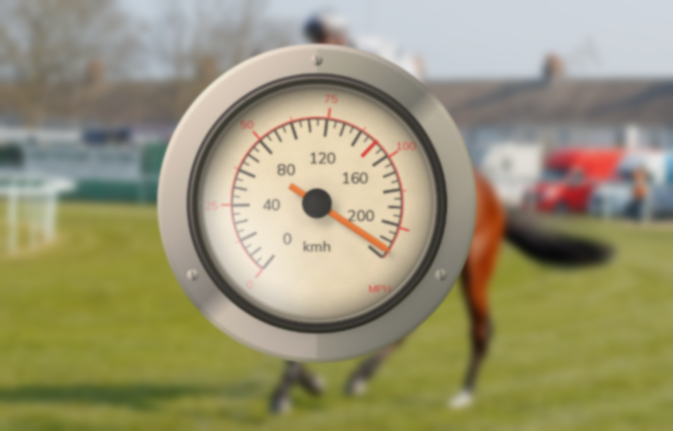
km/h 215
